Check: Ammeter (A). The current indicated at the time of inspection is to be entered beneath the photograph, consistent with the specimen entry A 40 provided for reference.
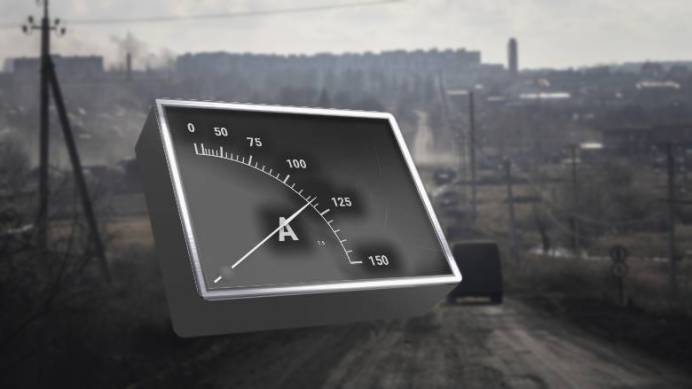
A 117.5
